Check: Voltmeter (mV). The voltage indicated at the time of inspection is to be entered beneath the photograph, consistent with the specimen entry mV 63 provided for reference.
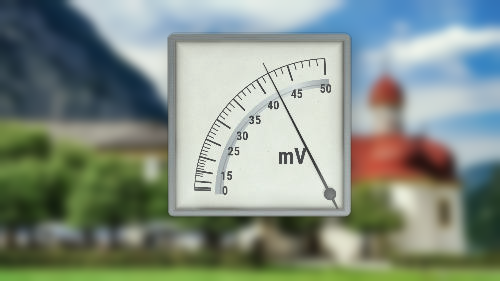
mV 42
